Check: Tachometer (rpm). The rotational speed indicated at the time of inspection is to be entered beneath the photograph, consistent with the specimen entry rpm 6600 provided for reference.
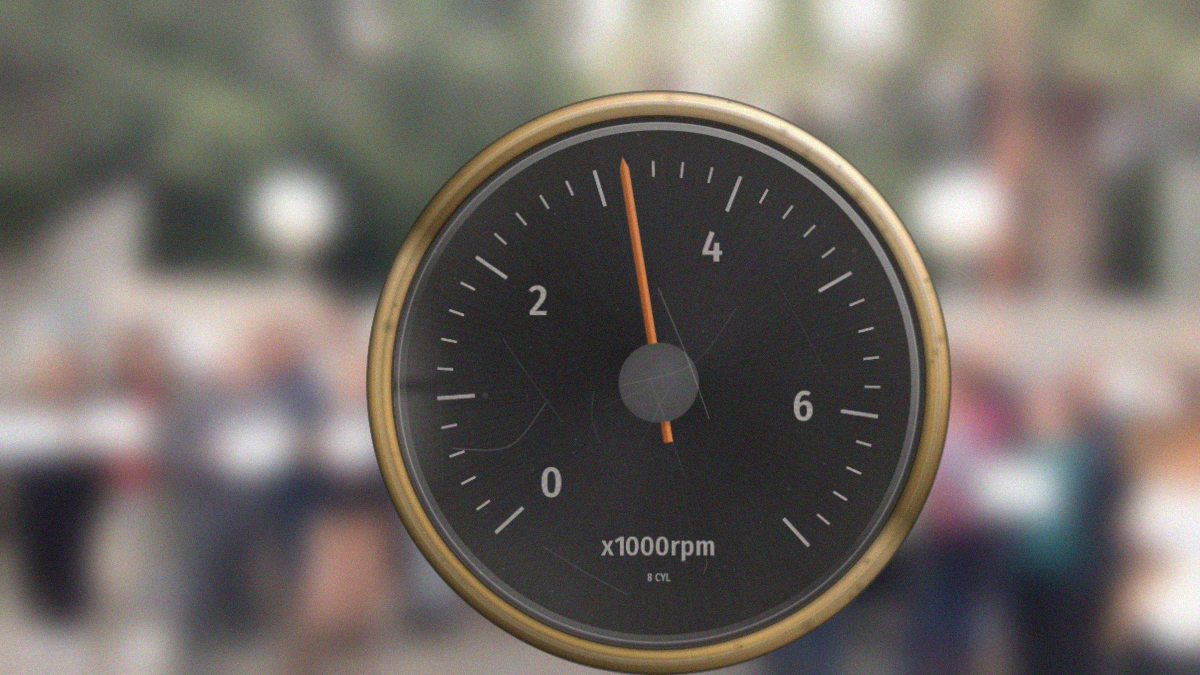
rpm 3200
